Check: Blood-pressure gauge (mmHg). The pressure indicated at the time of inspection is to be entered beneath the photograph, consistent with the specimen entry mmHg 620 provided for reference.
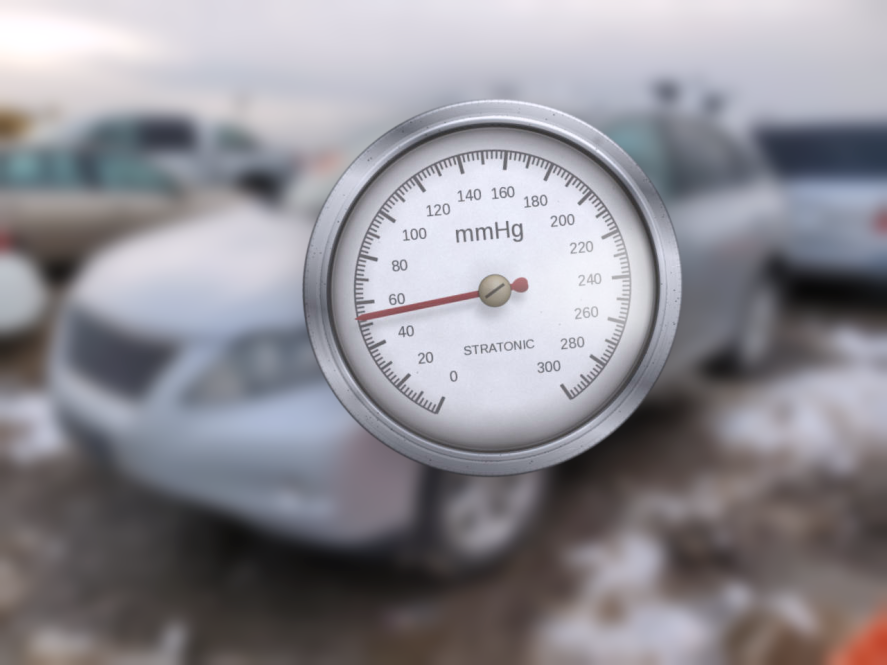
mmHg 54
